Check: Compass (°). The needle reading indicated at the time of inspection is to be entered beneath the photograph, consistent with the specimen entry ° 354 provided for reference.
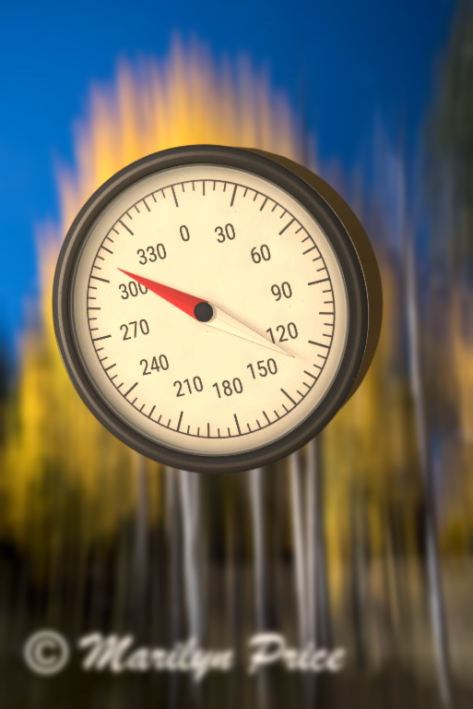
° 310
